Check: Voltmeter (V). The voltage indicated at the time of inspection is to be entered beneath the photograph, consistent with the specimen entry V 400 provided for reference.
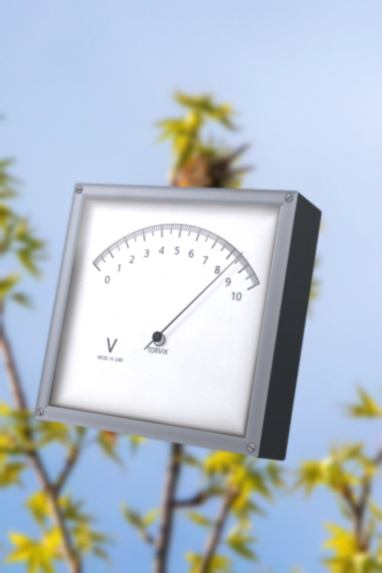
V 8.5
